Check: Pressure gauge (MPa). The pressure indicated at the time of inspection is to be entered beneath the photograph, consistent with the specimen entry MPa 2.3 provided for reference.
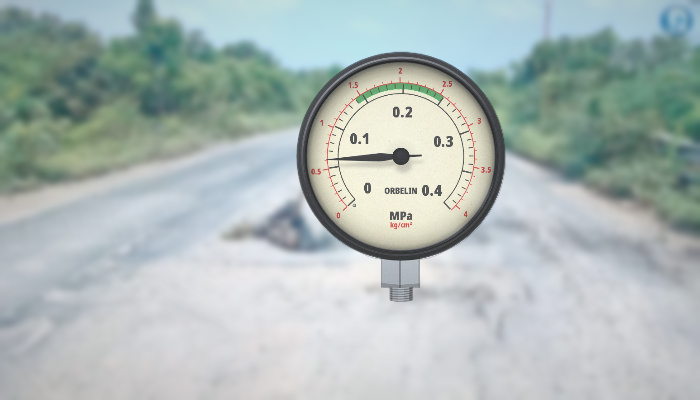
MPa 0.06
